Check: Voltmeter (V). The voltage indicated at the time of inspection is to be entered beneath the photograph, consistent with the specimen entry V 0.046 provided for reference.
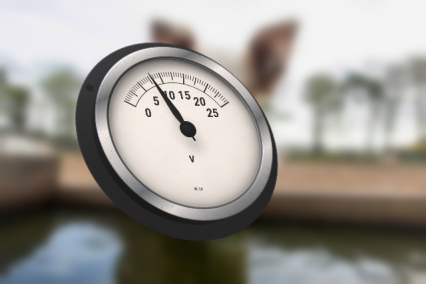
V 7.5
